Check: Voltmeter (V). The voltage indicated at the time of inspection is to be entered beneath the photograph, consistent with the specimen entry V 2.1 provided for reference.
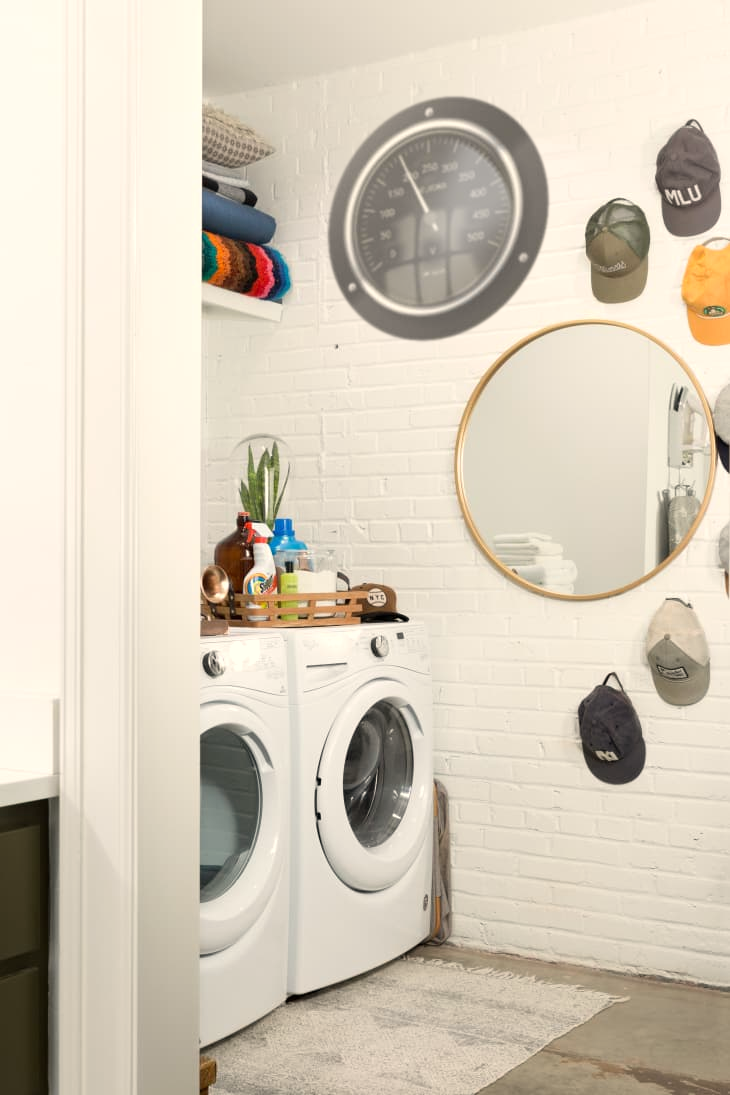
V 200
